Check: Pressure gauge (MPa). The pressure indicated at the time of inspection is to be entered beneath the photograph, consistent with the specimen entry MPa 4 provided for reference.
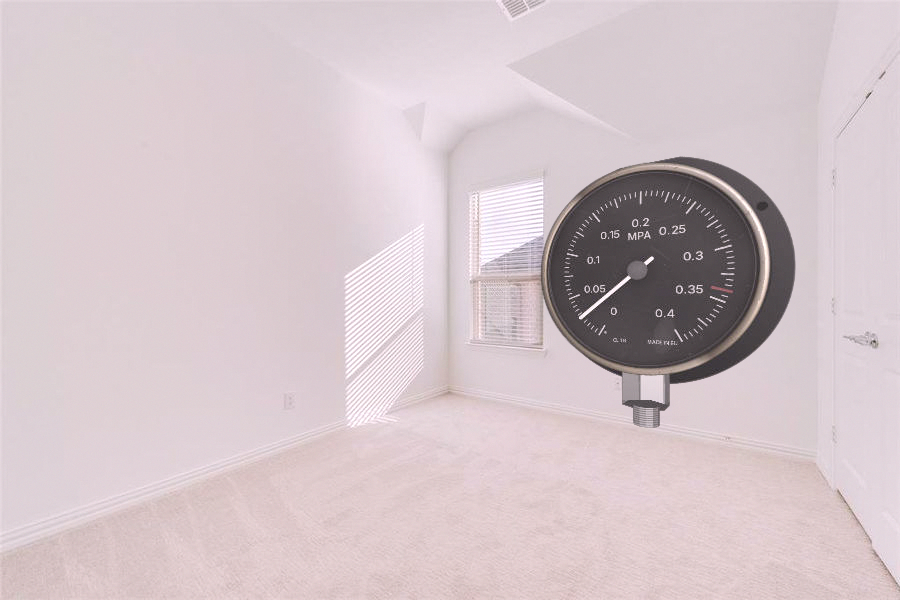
MPa 0.025
